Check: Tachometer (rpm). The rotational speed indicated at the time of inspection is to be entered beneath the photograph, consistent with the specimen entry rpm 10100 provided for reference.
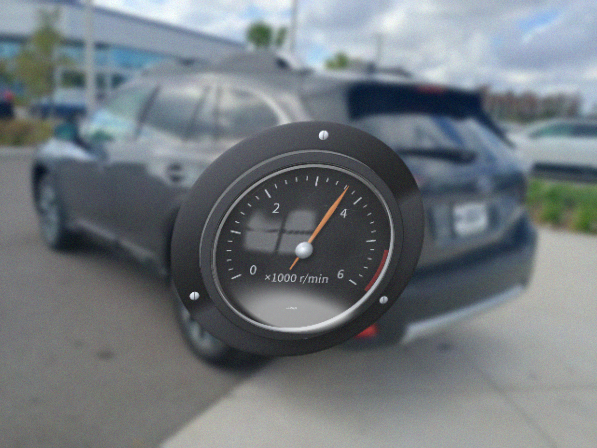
rpm 3600
